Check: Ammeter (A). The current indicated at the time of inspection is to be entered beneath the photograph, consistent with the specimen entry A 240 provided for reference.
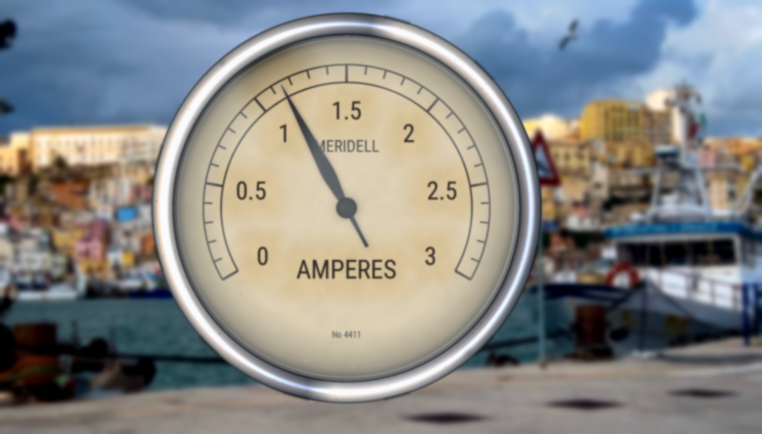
A 1.15
